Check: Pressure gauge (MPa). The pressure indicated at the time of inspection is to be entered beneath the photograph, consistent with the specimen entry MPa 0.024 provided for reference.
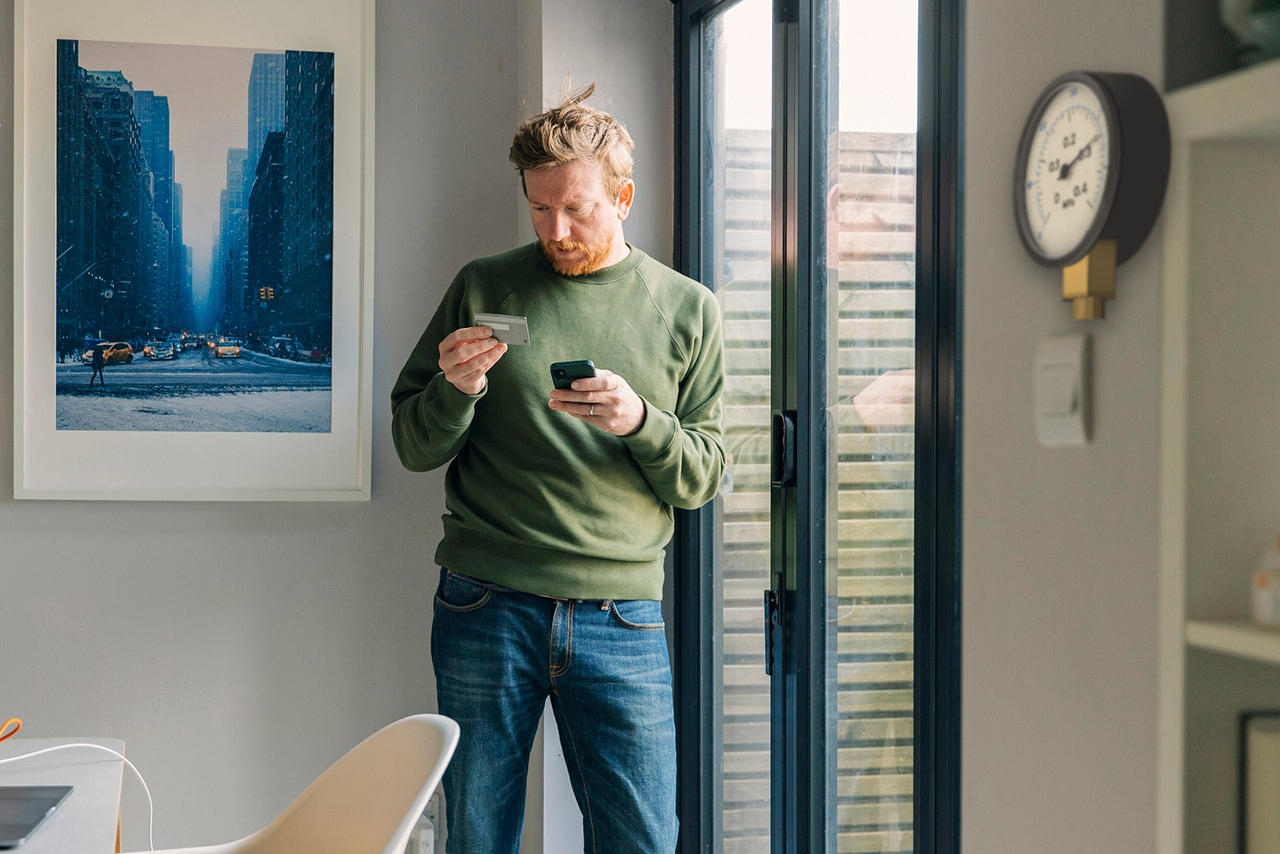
MPa 0.3
